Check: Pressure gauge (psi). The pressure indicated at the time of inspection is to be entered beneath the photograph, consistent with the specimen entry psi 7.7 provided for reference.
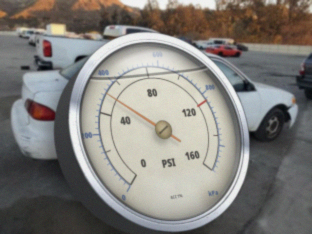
psi 50
